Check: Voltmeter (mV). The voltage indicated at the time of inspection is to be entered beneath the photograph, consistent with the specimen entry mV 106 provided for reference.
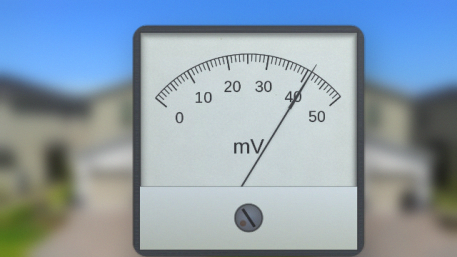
mV 41
